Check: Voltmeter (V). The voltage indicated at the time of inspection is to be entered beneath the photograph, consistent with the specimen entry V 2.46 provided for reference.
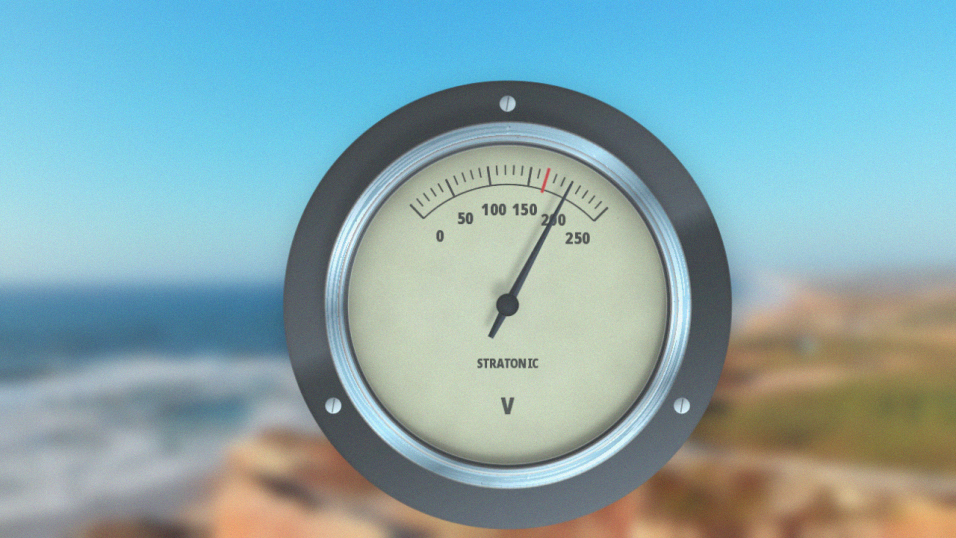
V 200
